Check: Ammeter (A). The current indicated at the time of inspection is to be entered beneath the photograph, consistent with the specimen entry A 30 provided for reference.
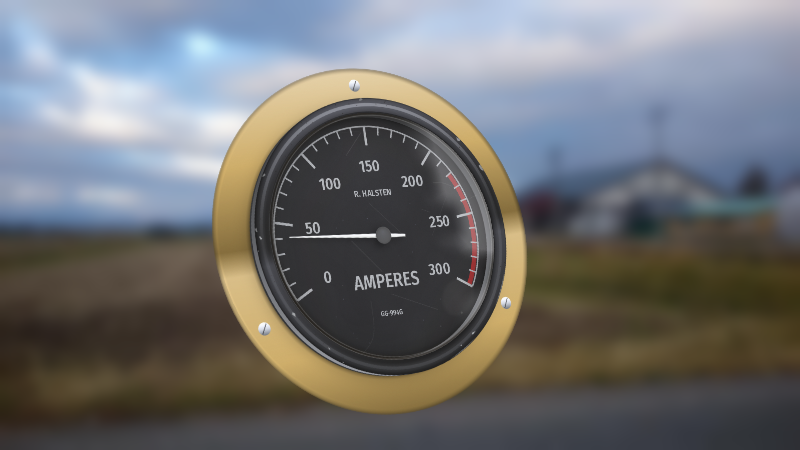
A 40
